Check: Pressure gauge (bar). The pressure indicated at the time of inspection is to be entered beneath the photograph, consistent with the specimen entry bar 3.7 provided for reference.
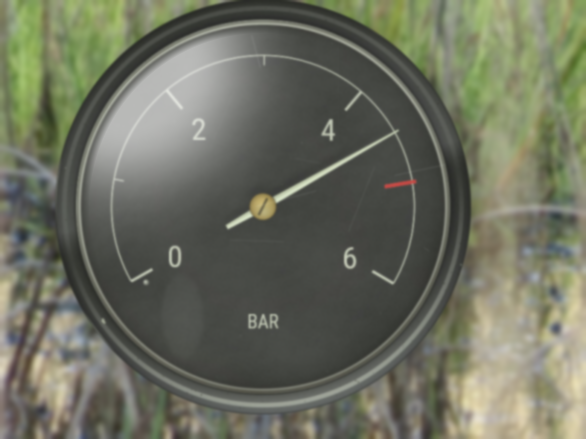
bar 4.5
